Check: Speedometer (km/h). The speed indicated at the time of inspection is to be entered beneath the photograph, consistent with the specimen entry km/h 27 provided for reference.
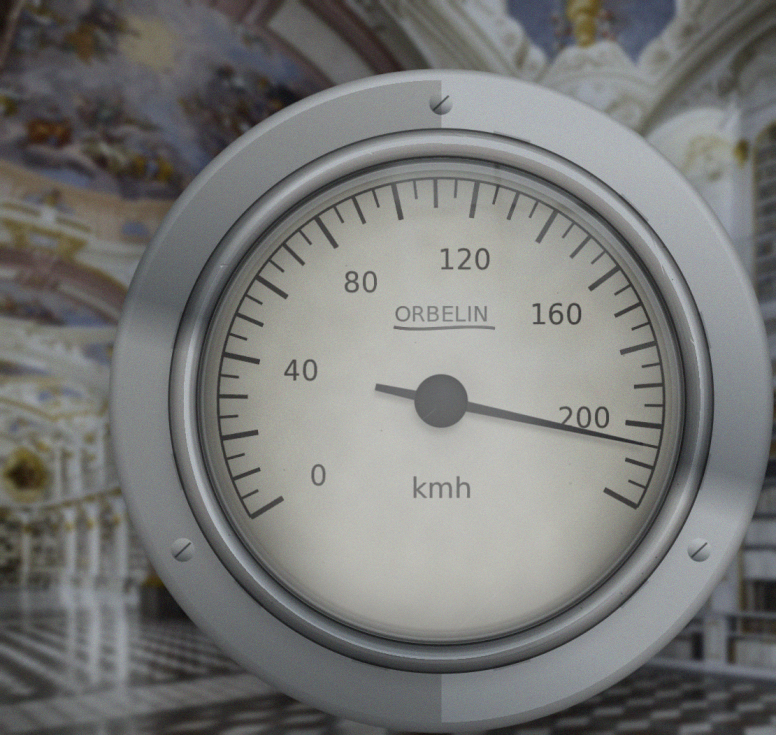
km/h 205
